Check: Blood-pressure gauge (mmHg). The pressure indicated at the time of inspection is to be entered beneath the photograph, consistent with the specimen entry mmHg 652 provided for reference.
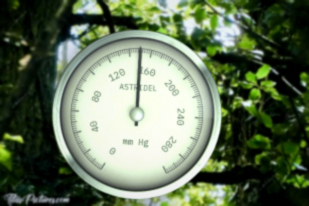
mmHg 150
